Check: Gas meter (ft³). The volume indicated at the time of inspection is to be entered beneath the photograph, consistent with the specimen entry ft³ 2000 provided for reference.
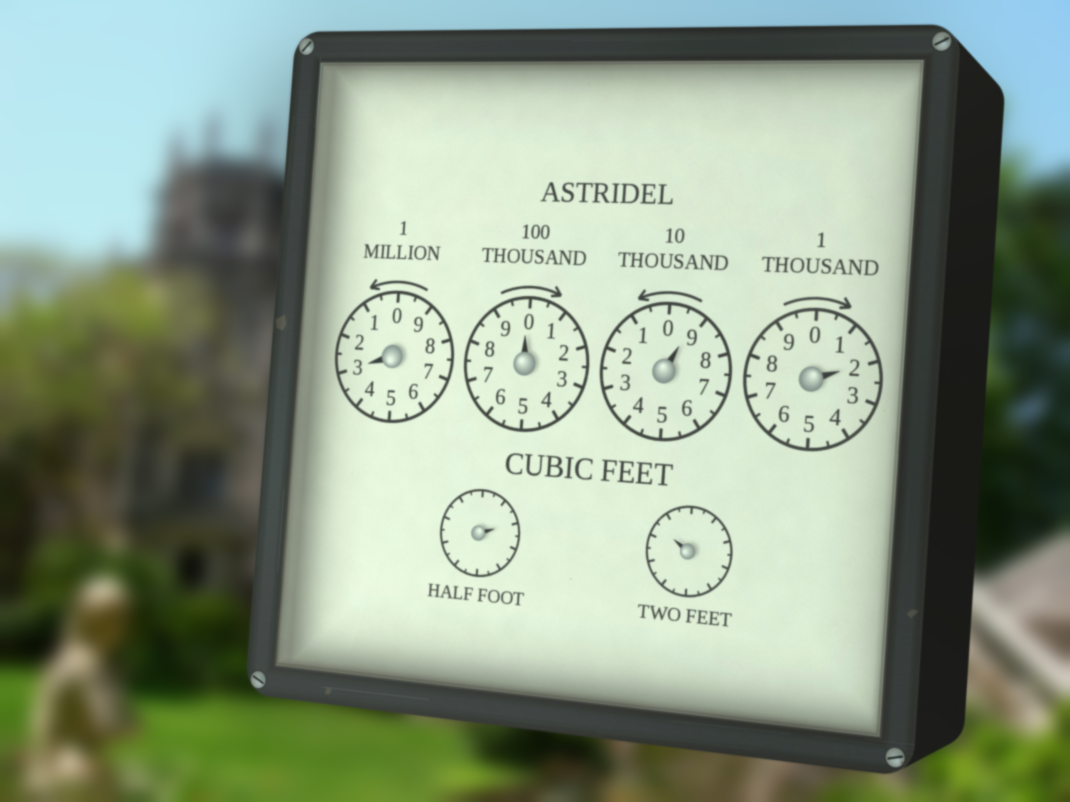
ft³ 299200
